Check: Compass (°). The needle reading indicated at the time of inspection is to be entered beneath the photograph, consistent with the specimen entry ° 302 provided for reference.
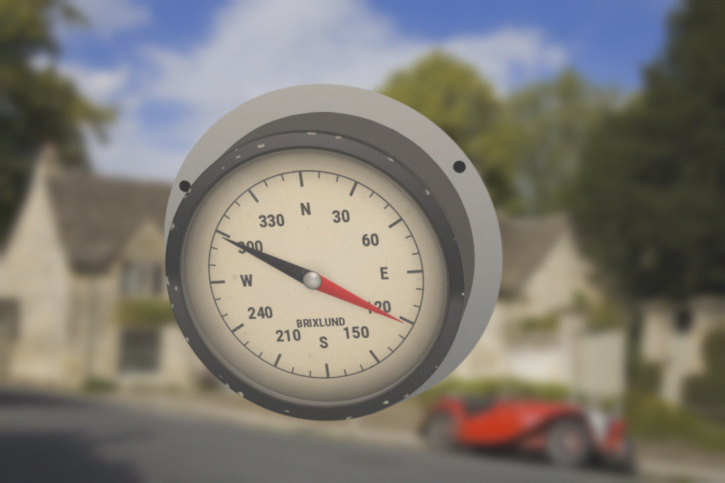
° 120
